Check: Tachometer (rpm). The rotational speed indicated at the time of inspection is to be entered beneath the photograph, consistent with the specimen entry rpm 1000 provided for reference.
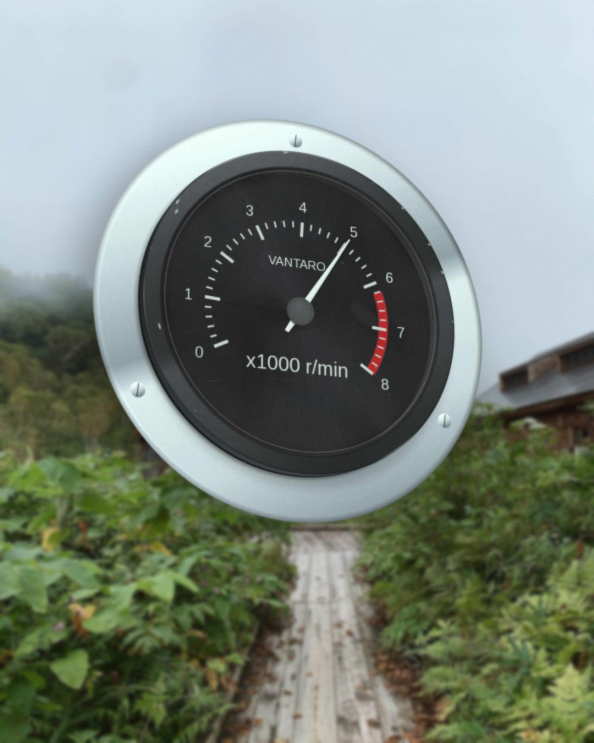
rpm 5000
